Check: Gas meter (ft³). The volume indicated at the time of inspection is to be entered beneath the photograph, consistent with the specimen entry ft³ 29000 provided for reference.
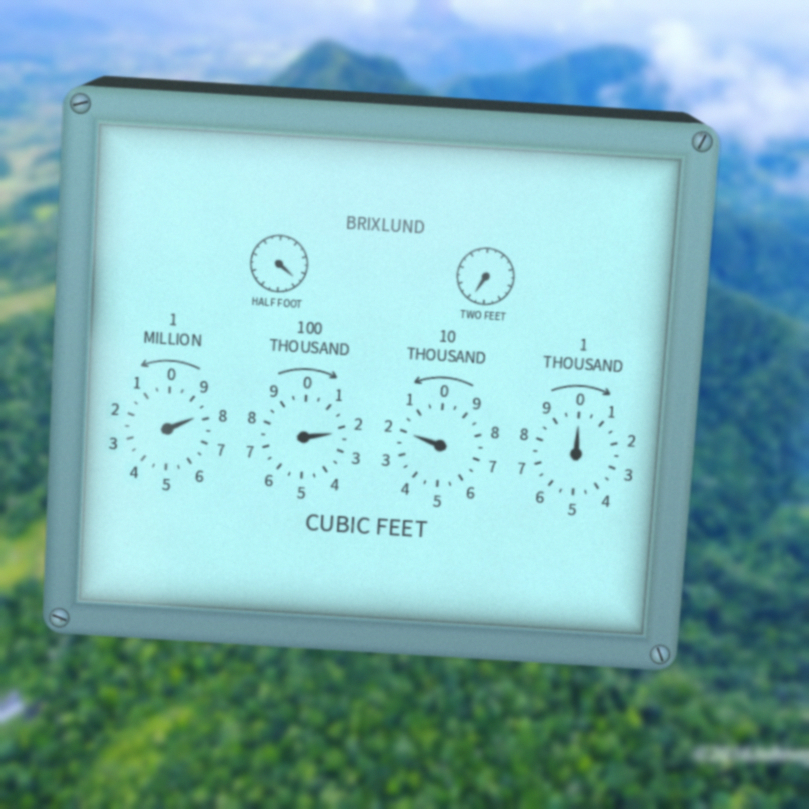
ft³ 822000
